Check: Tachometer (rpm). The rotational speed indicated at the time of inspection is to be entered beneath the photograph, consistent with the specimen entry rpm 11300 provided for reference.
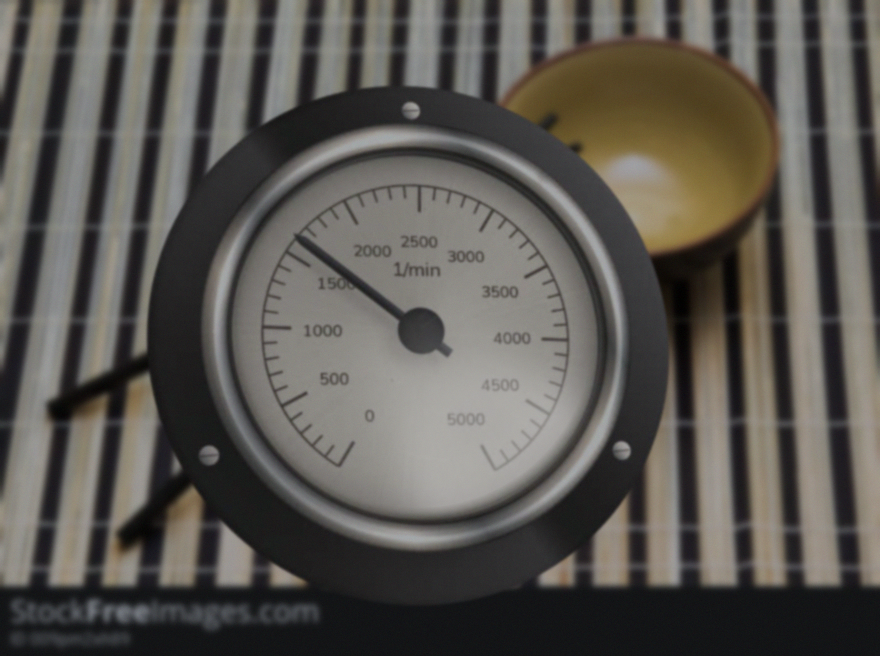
rpm 1600
